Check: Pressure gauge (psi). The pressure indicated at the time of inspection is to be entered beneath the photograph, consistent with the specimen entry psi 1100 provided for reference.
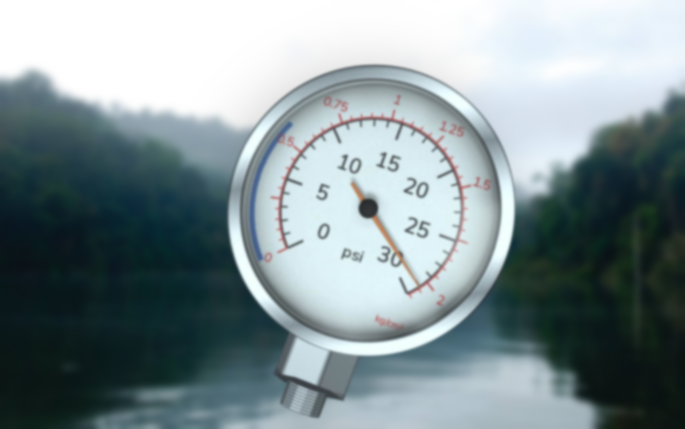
psi 29
